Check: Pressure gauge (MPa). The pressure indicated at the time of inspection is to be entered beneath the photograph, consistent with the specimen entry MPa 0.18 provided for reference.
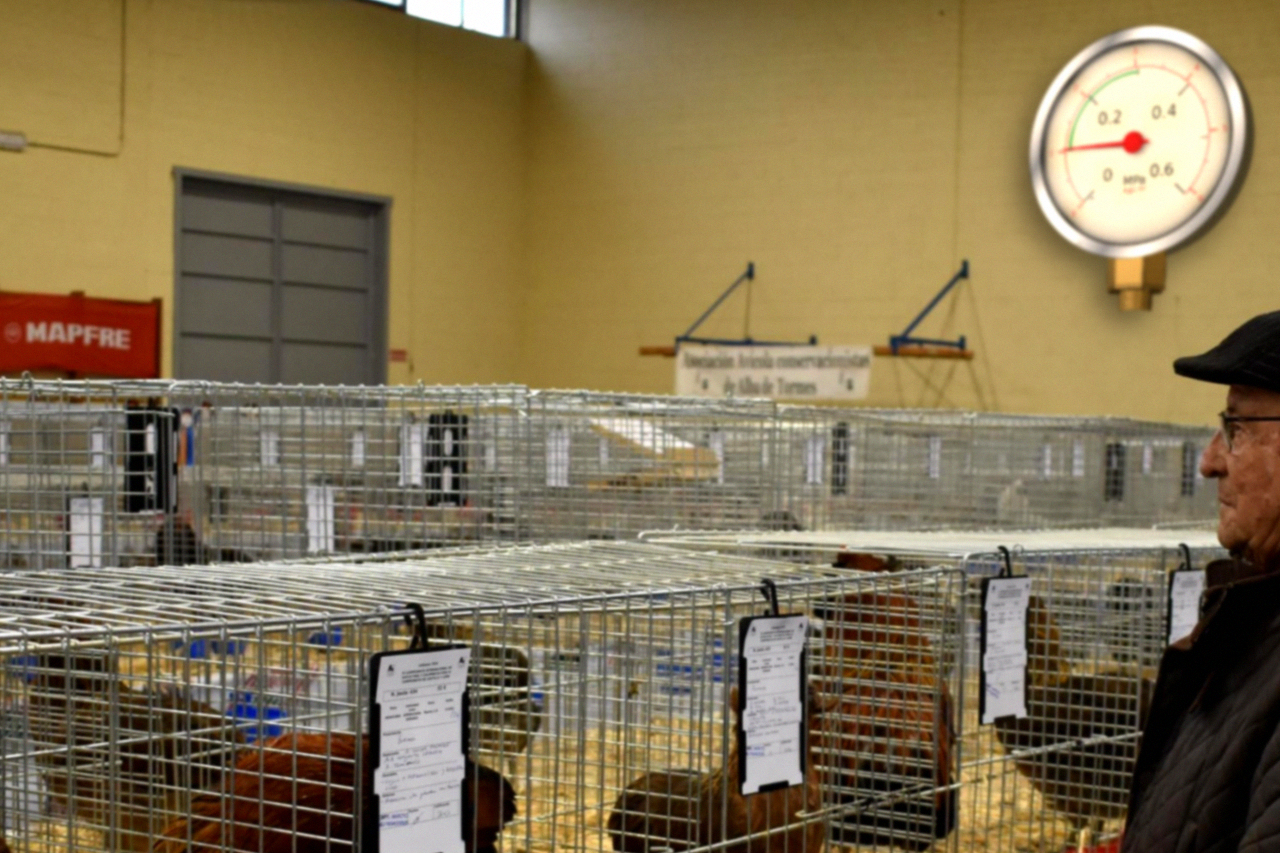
MPa 0.1
